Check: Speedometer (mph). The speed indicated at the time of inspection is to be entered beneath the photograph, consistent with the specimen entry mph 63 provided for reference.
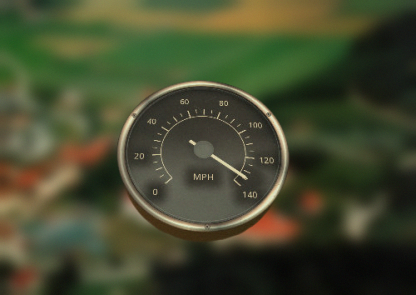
mph 135
